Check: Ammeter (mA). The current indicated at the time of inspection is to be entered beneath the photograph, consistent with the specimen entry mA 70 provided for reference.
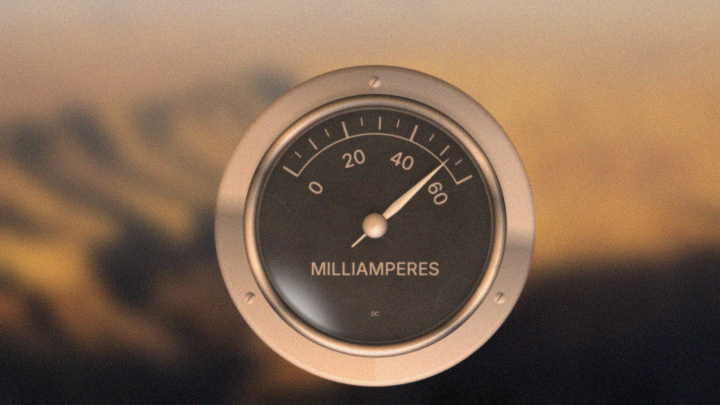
mA 52.5
